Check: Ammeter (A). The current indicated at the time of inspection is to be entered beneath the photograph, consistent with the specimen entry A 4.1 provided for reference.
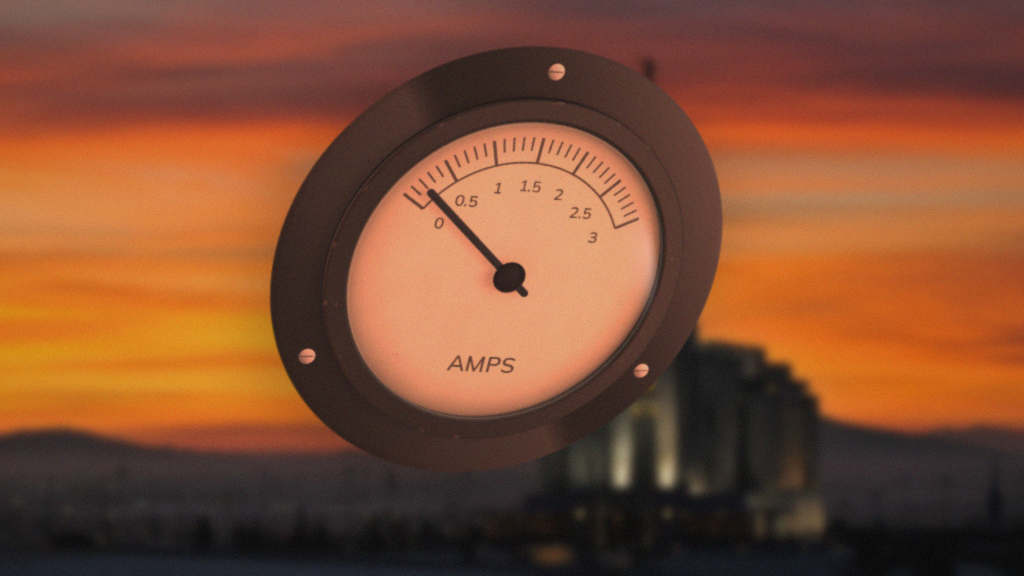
A 0.2
